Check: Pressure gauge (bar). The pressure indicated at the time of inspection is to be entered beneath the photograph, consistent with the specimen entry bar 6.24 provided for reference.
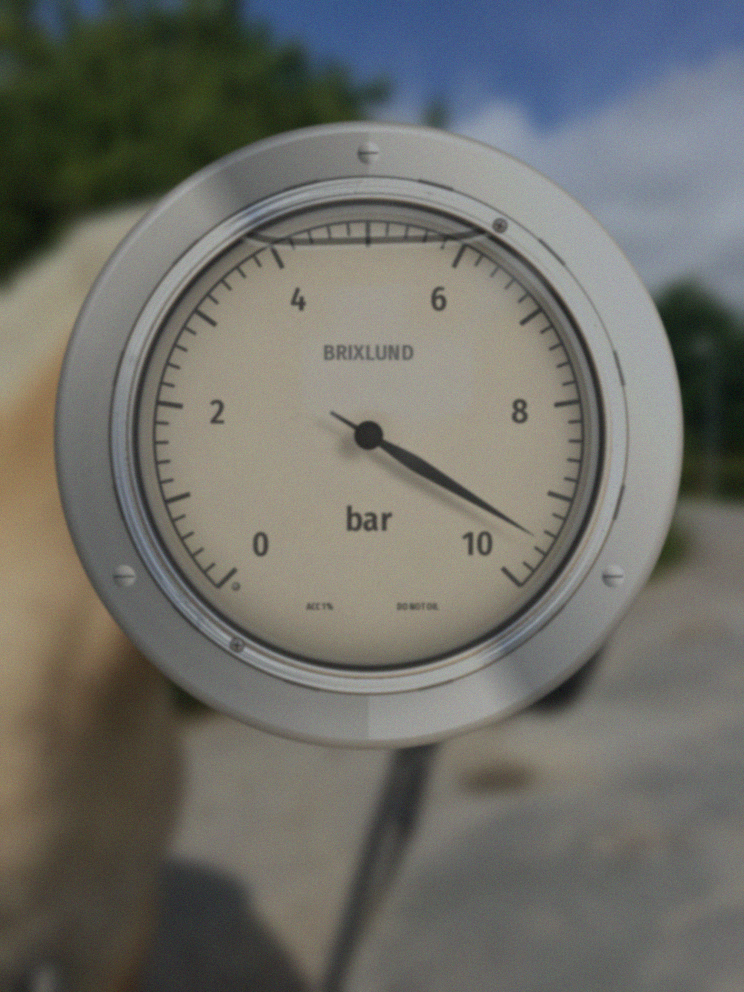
bar 9.5
